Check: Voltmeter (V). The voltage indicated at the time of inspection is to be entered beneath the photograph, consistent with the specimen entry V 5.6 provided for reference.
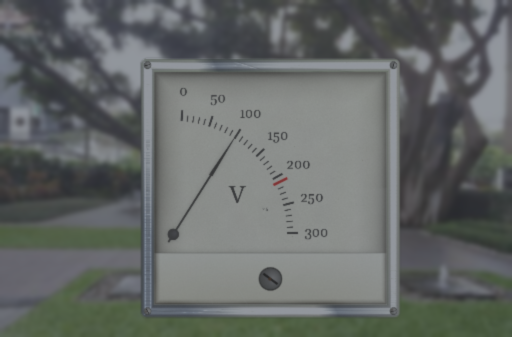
V 100
